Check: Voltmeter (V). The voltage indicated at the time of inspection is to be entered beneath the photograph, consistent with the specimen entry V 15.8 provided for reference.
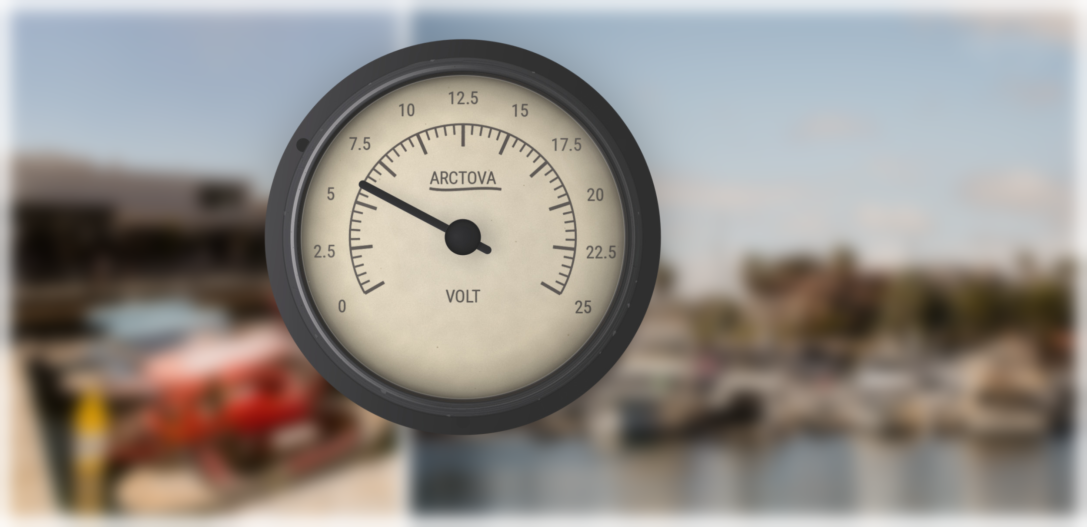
V 6
